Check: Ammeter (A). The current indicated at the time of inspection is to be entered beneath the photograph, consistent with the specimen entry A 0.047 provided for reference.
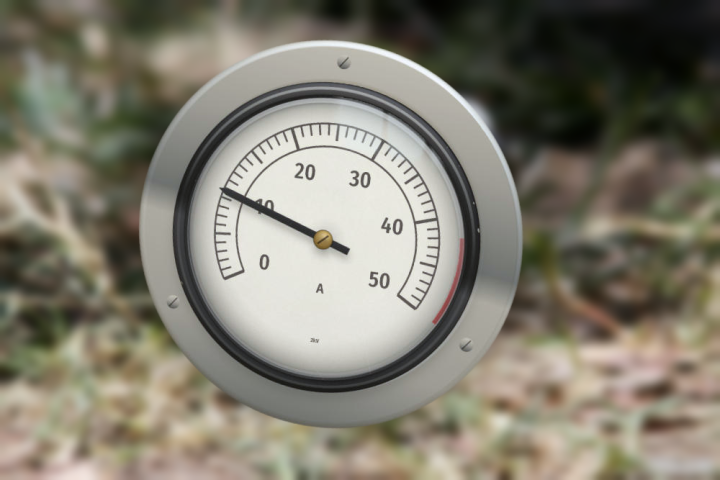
A 10
